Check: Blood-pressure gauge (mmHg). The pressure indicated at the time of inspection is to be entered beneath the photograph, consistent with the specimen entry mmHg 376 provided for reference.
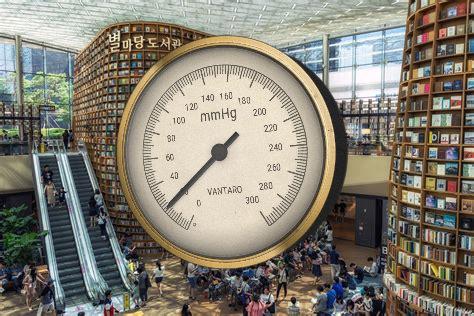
mmHg 20
